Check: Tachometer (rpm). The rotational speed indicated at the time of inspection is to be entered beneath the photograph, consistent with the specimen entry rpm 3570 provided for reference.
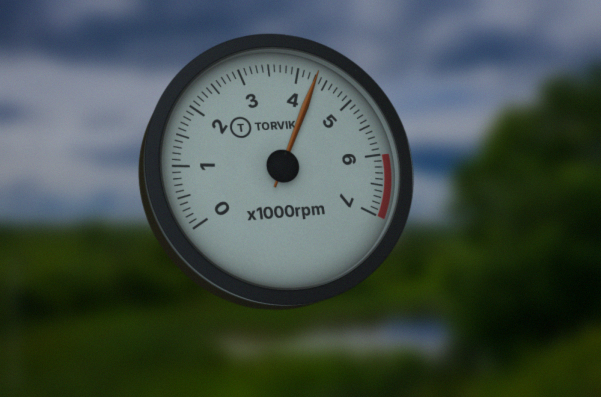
rpm 4300
